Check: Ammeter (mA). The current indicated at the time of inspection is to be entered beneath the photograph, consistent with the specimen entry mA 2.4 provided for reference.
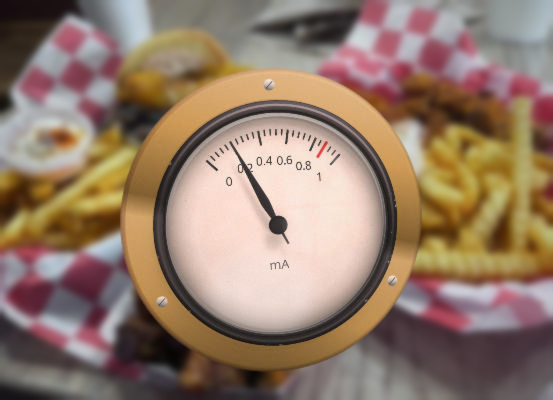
mA 0.2
